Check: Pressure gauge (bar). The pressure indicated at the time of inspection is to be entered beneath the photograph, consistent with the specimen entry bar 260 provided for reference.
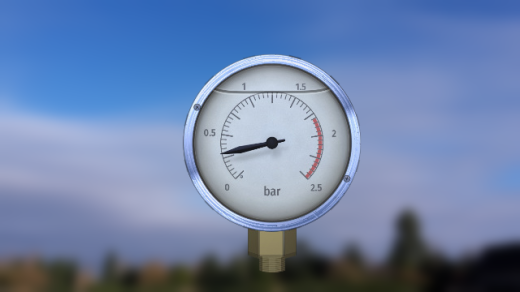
bar 0.3
